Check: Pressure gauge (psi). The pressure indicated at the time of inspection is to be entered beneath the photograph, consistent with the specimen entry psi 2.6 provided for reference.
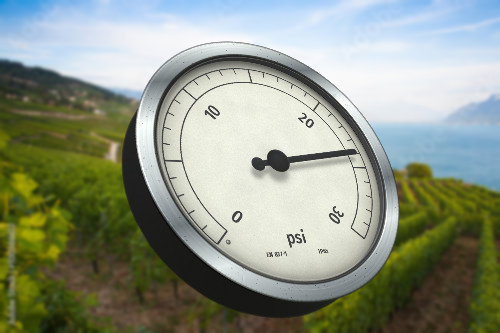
psi 24
